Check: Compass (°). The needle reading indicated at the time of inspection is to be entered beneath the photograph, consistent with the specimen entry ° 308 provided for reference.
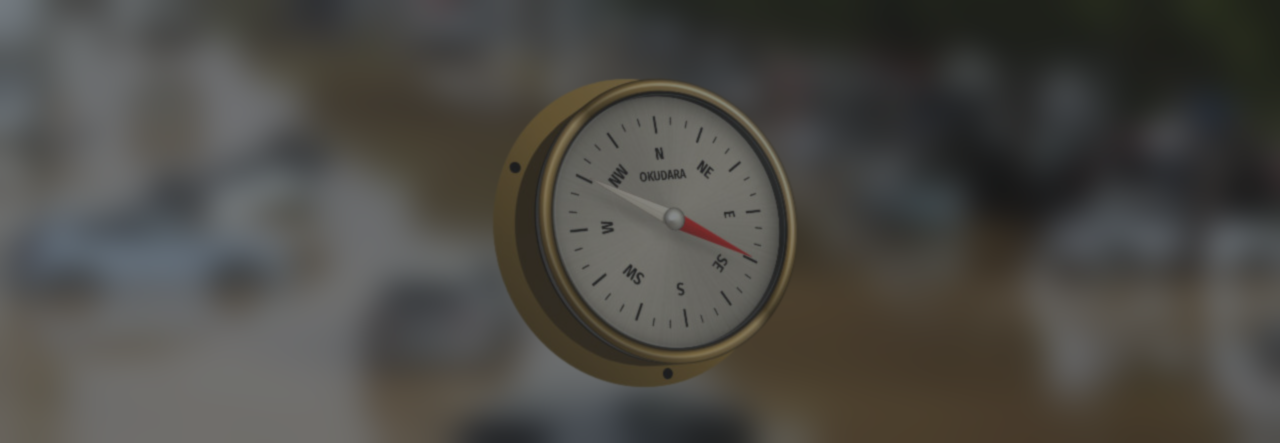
° 120
